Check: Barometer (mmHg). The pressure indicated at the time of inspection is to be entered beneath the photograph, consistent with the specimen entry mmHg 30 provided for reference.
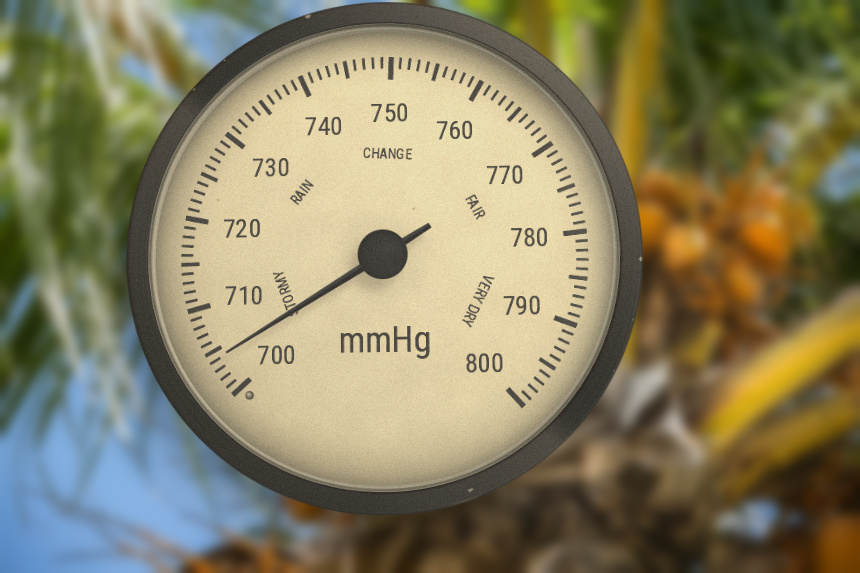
mmHg 704
